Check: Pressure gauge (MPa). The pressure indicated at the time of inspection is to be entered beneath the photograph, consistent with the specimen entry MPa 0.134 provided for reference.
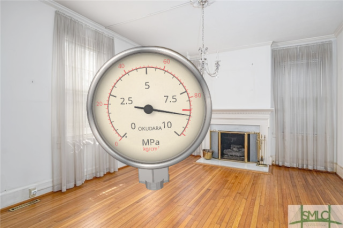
MPa 8.75
